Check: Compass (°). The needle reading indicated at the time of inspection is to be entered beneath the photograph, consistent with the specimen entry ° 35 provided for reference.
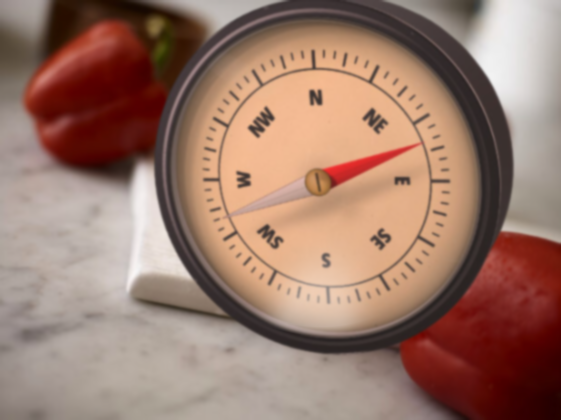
° 70
